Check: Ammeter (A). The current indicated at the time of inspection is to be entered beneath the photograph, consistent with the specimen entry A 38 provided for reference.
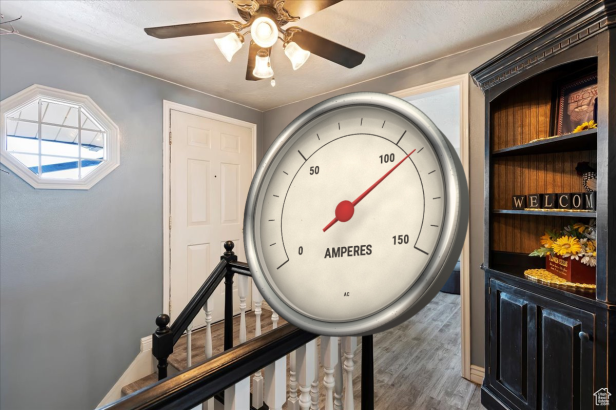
A 110
